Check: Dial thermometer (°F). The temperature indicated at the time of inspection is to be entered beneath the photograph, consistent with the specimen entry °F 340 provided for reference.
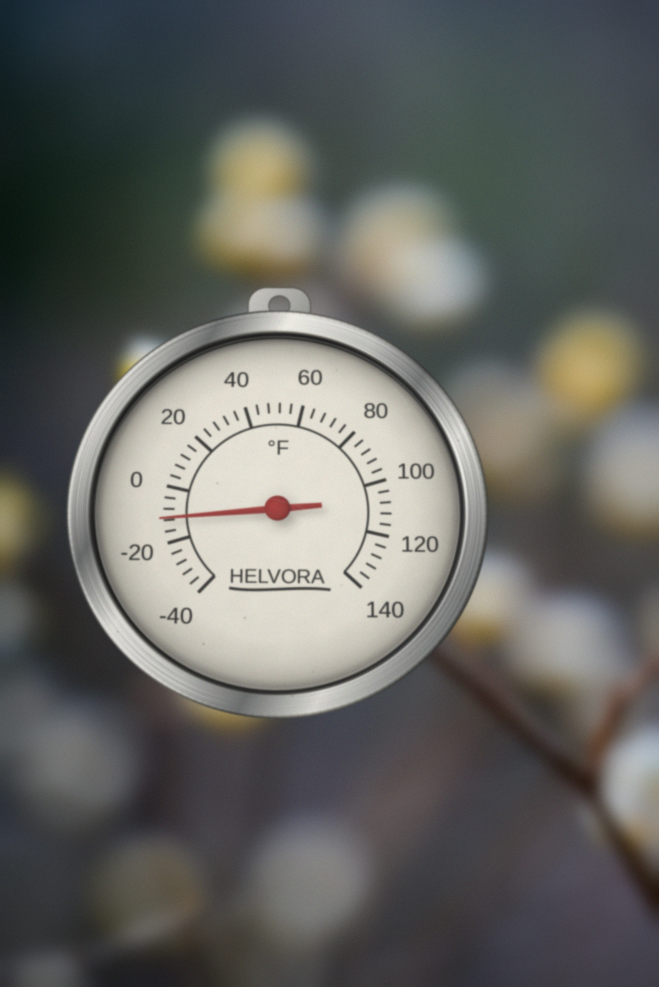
°F -12
